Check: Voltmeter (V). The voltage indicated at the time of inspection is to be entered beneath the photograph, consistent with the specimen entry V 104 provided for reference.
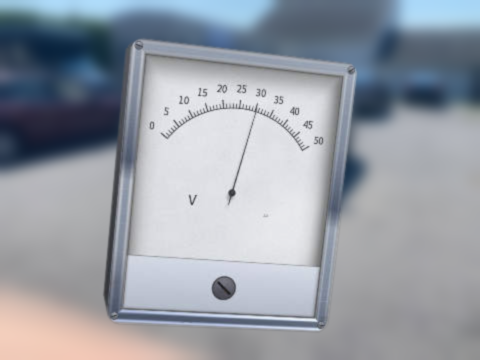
V 30
